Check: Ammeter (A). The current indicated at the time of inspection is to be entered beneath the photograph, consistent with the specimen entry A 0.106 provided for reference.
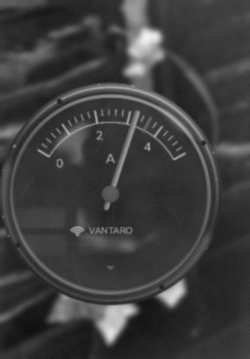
A 3.2
